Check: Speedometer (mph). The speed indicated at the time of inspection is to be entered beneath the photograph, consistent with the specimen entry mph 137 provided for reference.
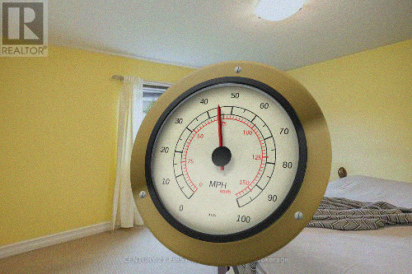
mph 45
